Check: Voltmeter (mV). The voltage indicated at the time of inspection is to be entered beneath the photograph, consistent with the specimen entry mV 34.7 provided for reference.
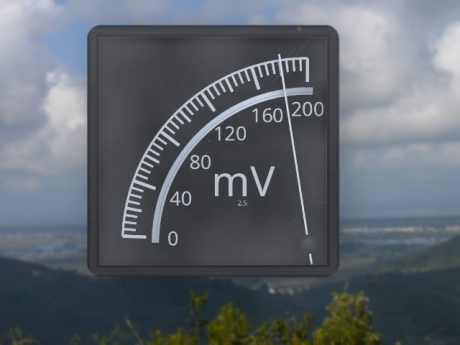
mV 180
